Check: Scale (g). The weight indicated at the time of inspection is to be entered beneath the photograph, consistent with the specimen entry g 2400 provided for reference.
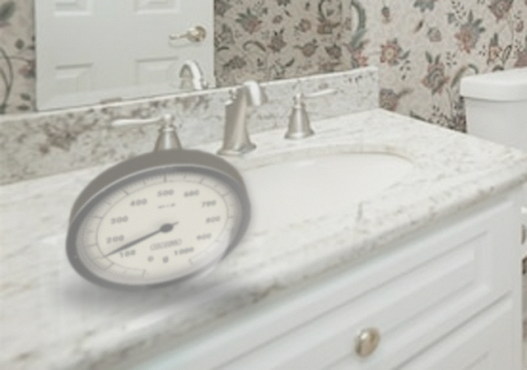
g 150
